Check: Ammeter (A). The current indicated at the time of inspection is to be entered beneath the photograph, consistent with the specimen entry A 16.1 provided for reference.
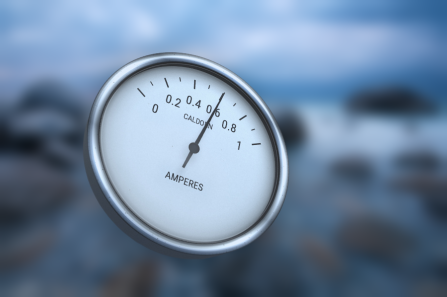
A 0.6
